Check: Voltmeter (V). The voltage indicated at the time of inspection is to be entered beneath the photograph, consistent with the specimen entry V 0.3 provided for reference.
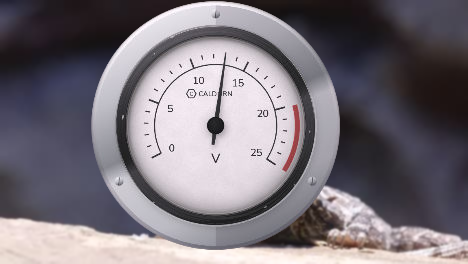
V 13
